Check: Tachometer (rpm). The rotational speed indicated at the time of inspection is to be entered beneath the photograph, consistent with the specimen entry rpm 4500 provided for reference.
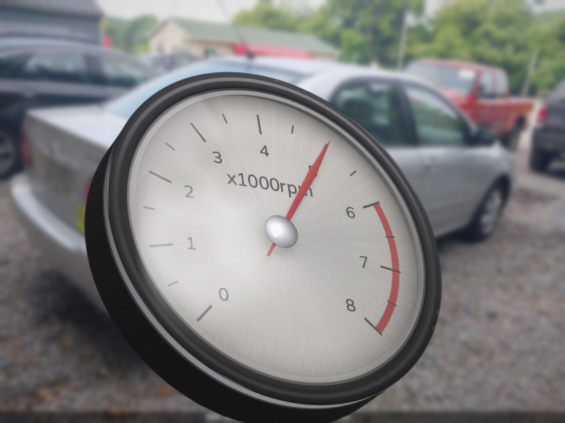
rpm 5000
